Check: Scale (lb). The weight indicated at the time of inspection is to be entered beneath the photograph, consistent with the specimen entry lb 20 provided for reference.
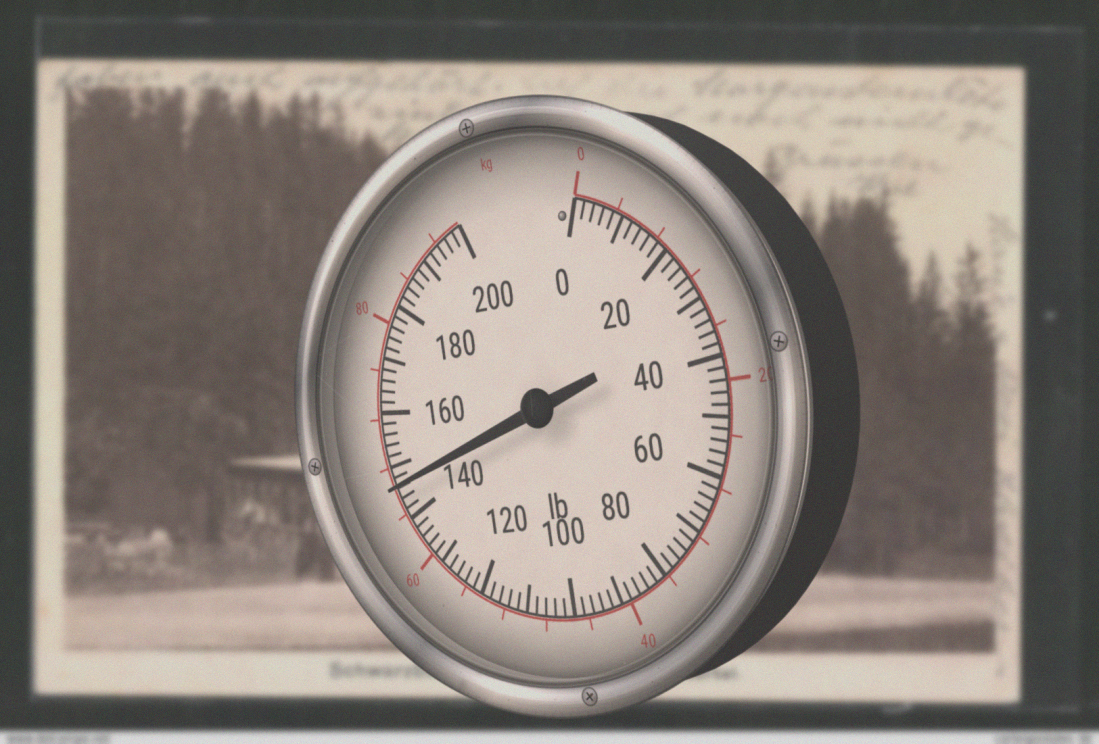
lb 146
